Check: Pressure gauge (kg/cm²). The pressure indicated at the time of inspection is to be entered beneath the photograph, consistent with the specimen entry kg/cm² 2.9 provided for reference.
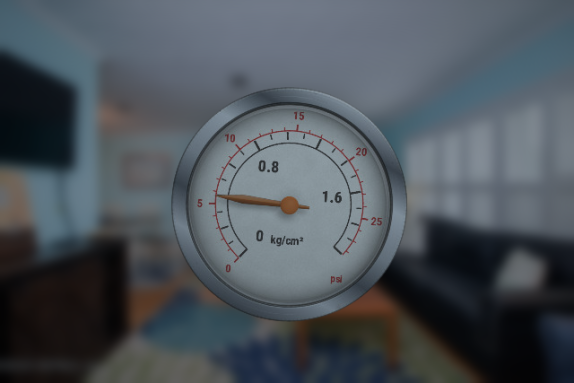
kg/cm² 0.4
